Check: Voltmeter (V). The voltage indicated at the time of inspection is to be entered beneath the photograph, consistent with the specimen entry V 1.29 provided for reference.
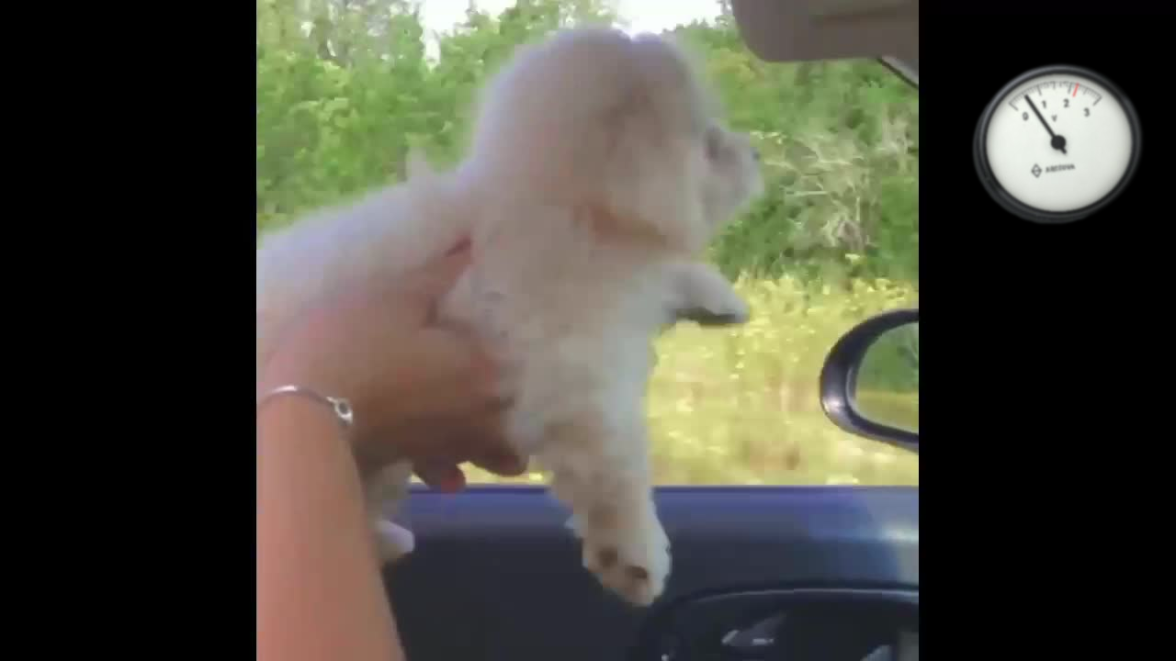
V 0.5
